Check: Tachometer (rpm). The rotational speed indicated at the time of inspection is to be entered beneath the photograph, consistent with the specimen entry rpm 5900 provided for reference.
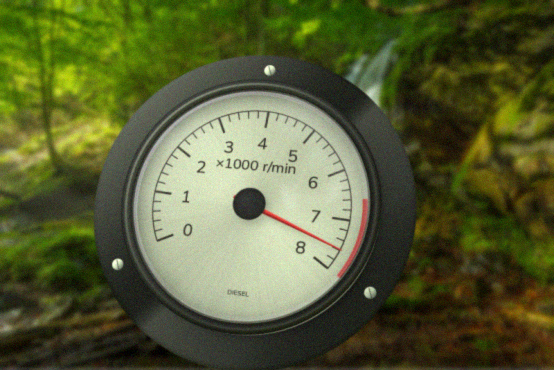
rpm 7600
